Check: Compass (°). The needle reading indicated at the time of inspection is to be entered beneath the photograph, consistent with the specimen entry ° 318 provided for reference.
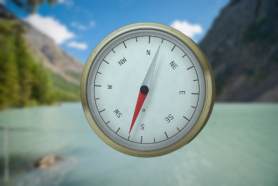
° 195
